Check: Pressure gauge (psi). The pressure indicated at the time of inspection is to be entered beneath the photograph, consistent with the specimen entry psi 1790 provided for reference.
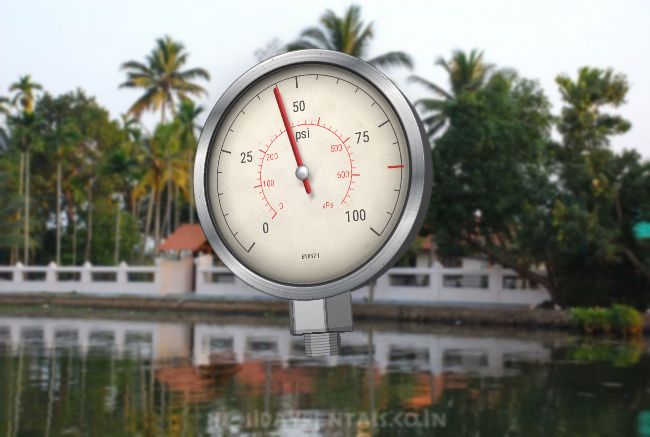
psi 45
